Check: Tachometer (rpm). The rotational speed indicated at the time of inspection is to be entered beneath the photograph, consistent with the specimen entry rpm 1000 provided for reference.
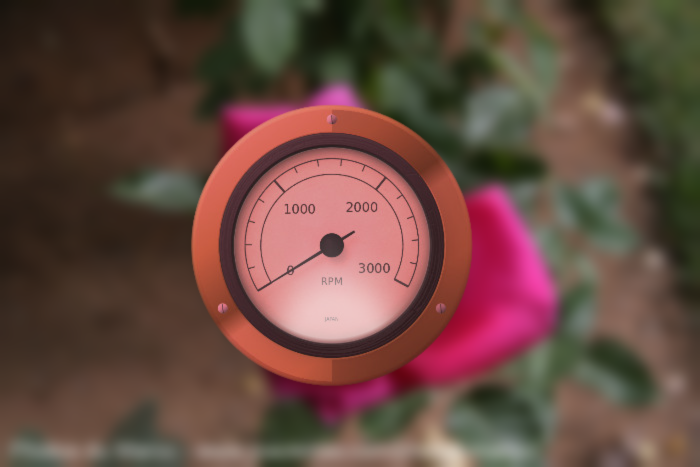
rpm 0
